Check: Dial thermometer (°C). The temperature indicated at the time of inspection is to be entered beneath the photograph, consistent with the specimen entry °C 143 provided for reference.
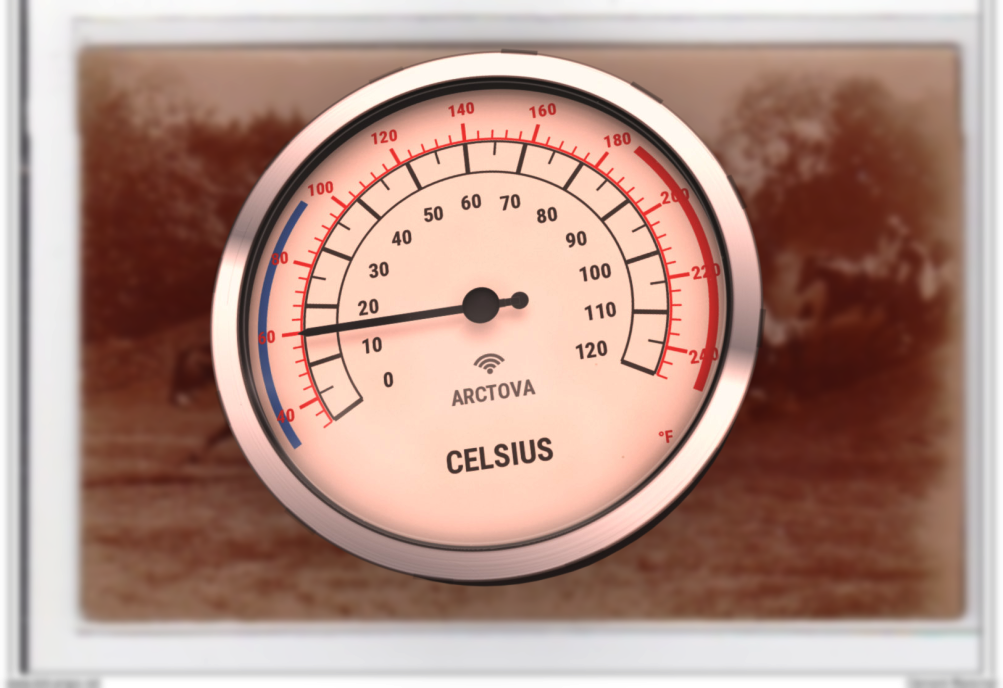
°C 15
